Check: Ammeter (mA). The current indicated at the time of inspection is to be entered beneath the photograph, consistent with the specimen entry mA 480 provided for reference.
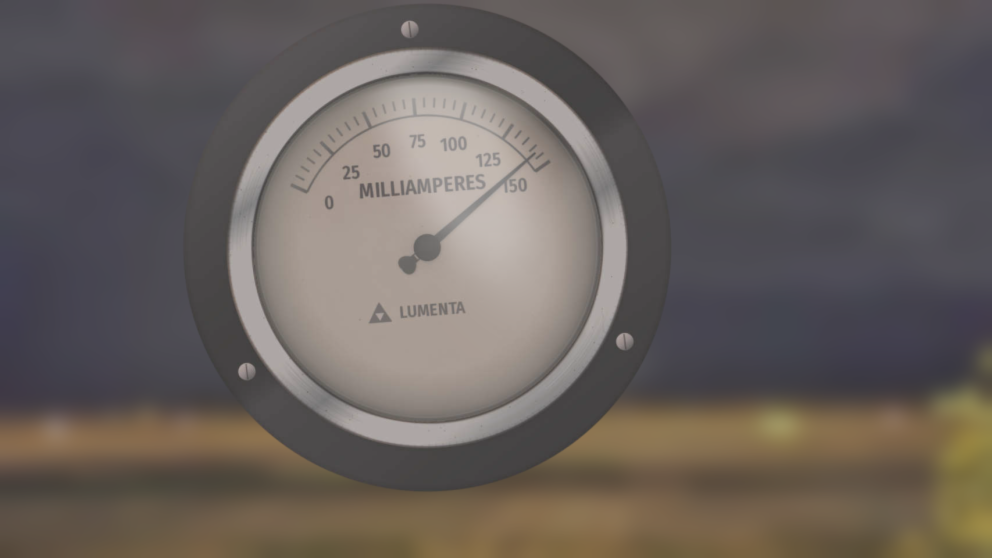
mA 142.5
